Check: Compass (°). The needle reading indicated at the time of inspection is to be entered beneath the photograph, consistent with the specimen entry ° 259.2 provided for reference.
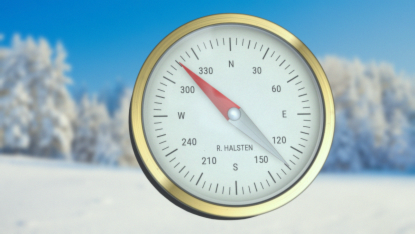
° 315
